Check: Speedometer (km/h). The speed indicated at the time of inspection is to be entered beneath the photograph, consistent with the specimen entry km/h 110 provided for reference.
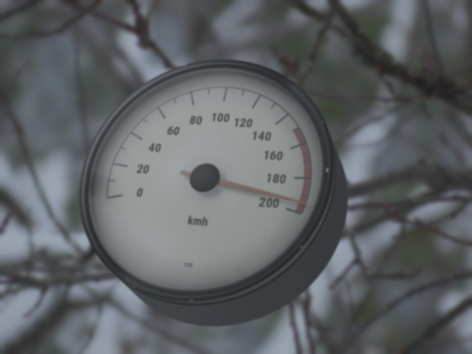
km/h 195
